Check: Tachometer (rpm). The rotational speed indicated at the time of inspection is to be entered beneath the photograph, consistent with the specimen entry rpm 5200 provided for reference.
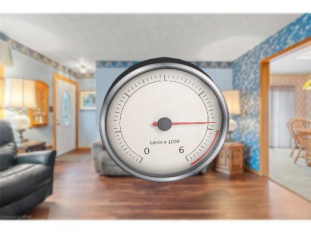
rpm 4800
